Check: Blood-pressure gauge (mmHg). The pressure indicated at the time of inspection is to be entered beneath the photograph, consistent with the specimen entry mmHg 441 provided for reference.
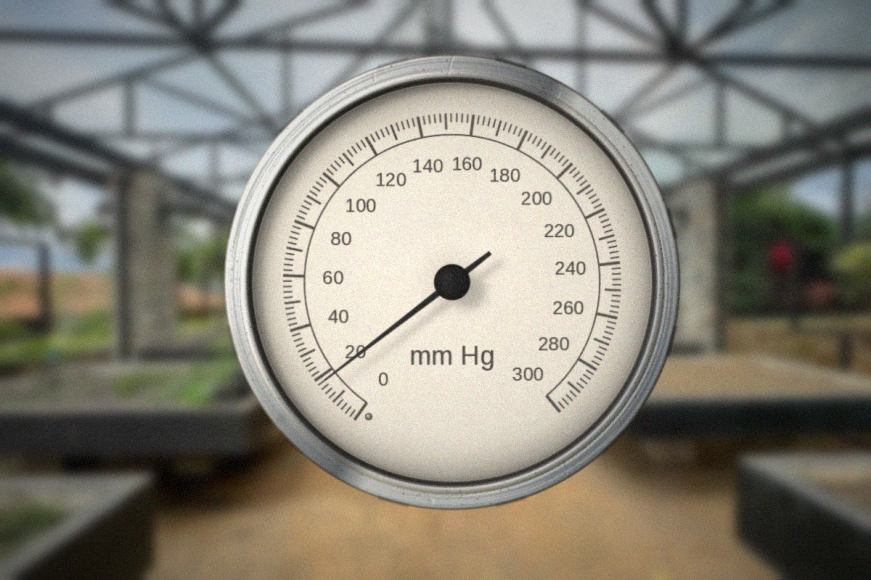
mmHg 18
